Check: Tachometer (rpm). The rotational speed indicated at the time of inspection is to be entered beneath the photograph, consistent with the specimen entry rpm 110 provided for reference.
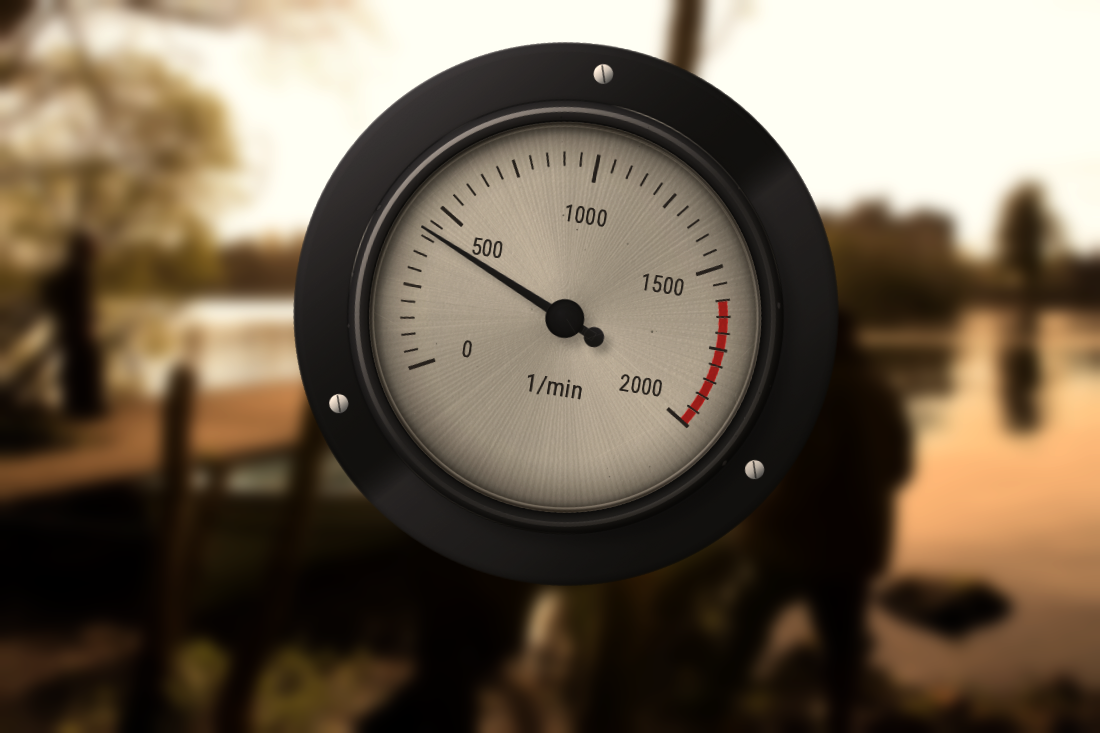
rpm 425
